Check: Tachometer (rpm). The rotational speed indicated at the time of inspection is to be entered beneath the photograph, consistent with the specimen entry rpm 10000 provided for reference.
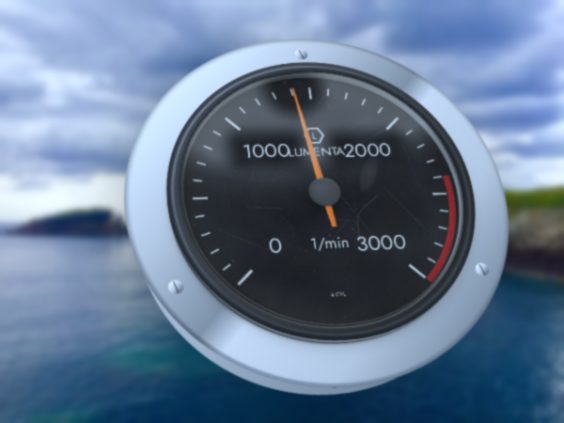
rpm 1400
